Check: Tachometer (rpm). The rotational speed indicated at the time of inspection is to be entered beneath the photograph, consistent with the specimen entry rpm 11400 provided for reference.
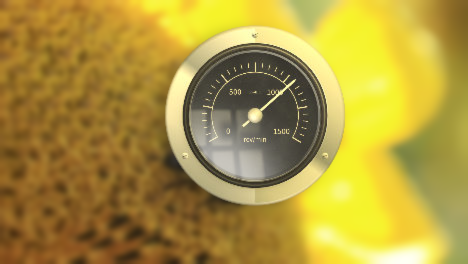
rpm 1050
